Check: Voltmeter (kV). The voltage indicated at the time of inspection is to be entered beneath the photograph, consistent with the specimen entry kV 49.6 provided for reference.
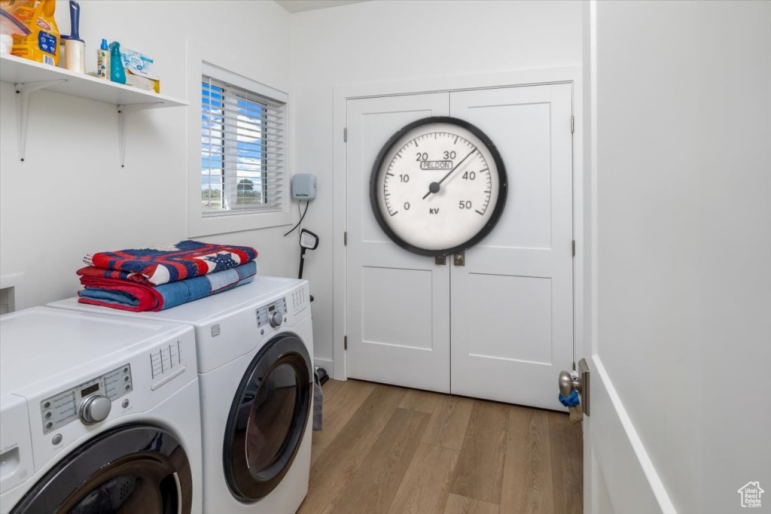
kV 35
